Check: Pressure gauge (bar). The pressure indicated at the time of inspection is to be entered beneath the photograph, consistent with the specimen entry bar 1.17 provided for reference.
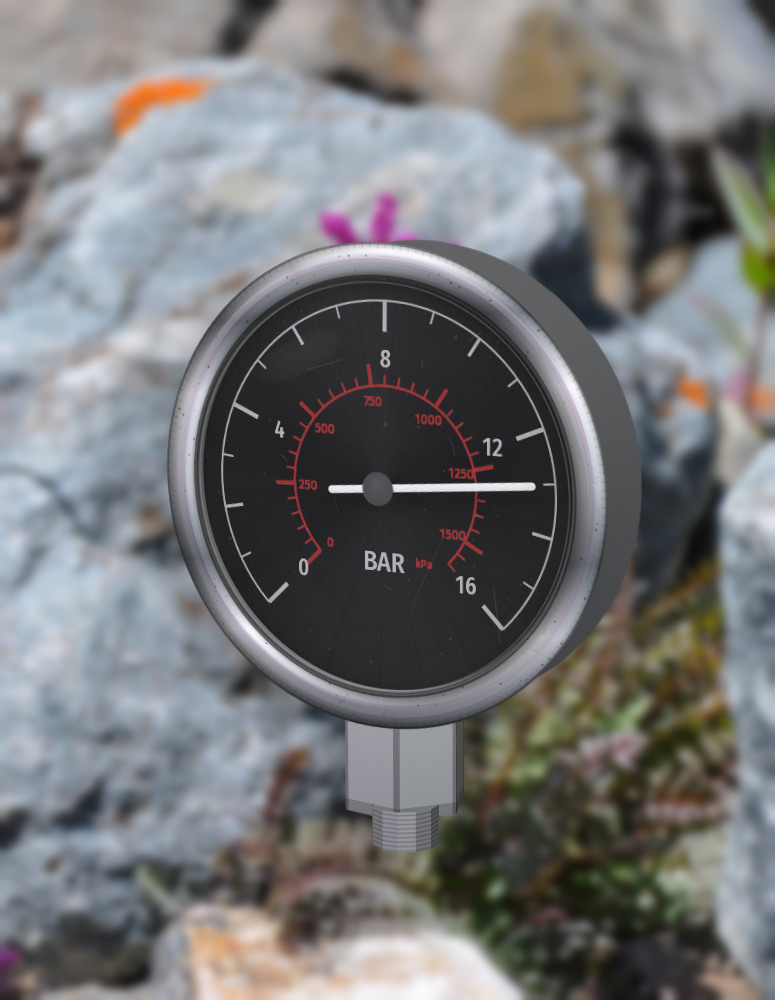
bar 13
